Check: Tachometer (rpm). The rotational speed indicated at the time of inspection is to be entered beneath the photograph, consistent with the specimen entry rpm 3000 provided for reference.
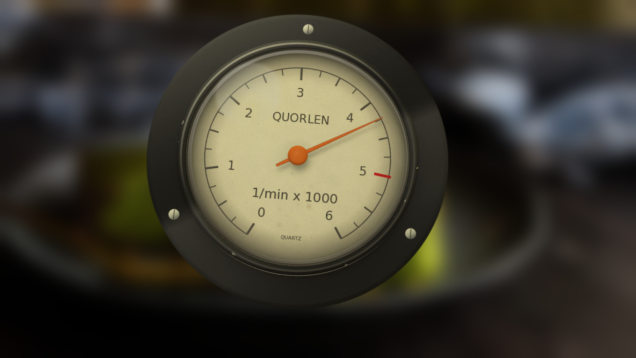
rpm 4250
